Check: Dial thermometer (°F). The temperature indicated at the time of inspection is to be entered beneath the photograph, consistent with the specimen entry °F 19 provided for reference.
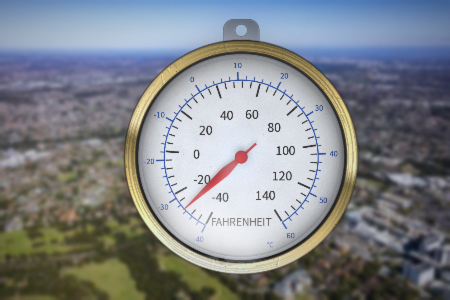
°F -28
